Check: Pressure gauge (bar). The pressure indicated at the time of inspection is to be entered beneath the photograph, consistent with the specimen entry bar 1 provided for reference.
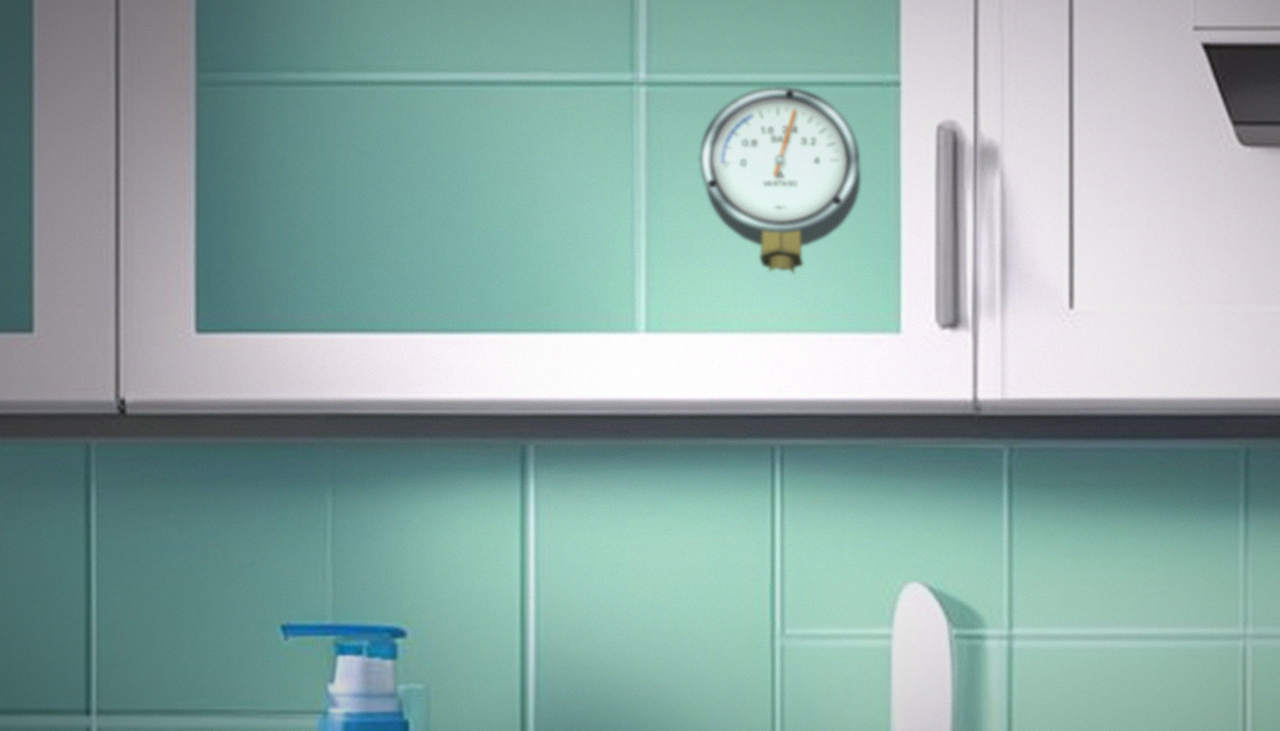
bar 2.4
